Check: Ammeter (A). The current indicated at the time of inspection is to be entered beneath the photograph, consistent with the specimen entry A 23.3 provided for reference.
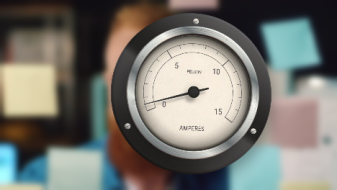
A 0.5
